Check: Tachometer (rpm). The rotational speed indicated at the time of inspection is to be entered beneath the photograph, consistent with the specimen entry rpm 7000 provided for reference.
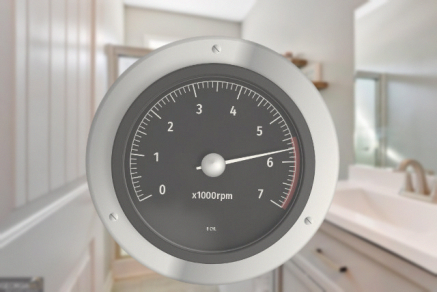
rpm 5700
